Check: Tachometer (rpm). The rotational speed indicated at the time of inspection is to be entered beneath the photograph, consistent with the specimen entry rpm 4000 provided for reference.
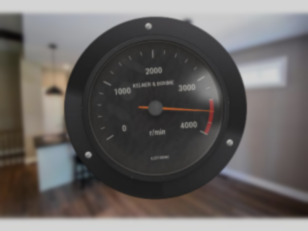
rpm 3600
